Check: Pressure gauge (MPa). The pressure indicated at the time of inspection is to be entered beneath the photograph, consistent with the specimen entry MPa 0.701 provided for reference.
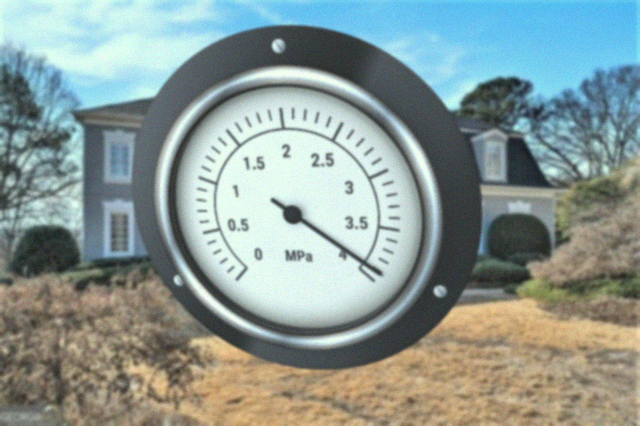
MPa 3.9
